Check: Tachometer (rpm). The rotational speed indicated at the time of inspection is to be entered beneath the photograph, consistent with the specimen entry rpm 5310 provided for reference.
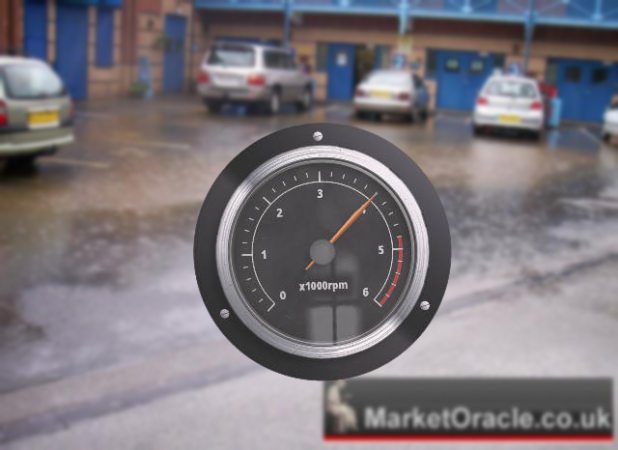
rpm 4000
